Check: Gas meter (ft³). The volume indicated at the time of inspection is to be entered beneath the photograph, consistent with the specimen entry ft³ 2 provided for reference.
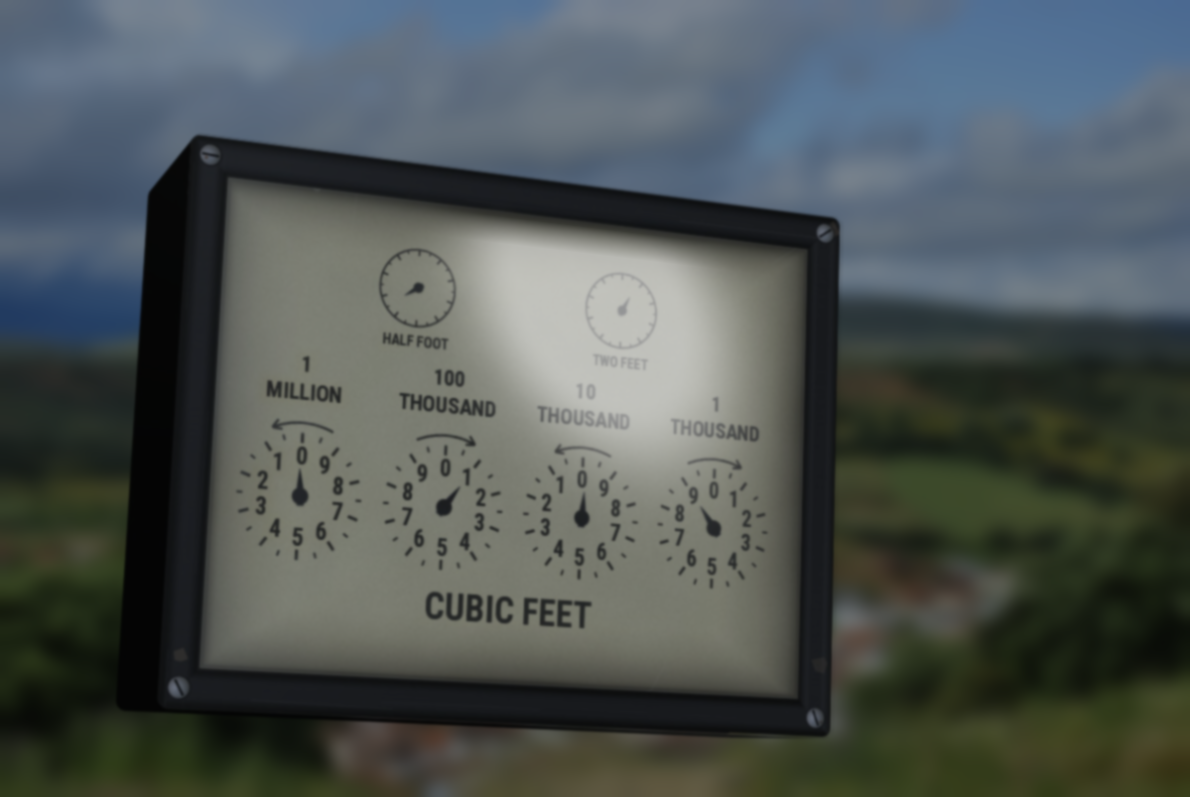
ft³ 9900
